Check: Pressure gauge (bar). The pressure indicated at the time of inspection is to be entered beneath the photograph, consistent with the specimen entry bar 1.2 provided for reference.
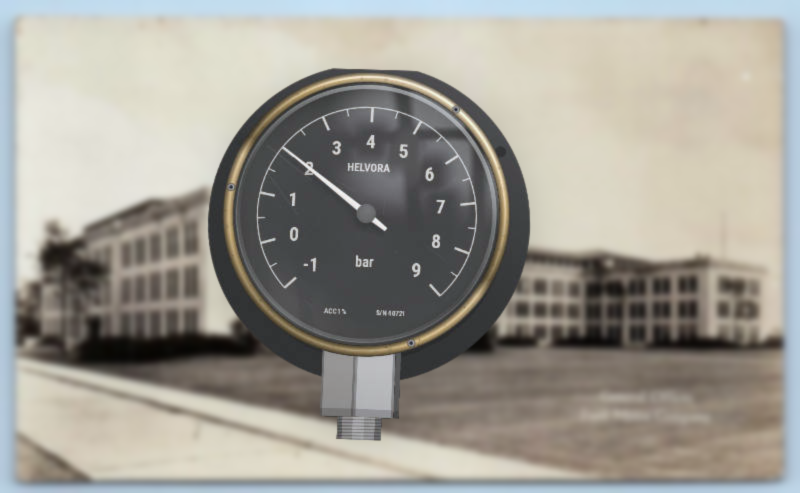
bar 2
